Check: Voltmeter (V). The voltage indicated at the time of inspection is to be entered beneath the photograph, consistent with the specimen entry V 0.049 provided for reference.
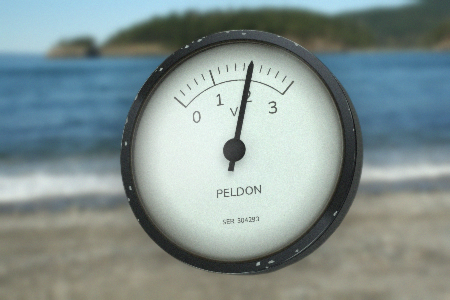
V 2
